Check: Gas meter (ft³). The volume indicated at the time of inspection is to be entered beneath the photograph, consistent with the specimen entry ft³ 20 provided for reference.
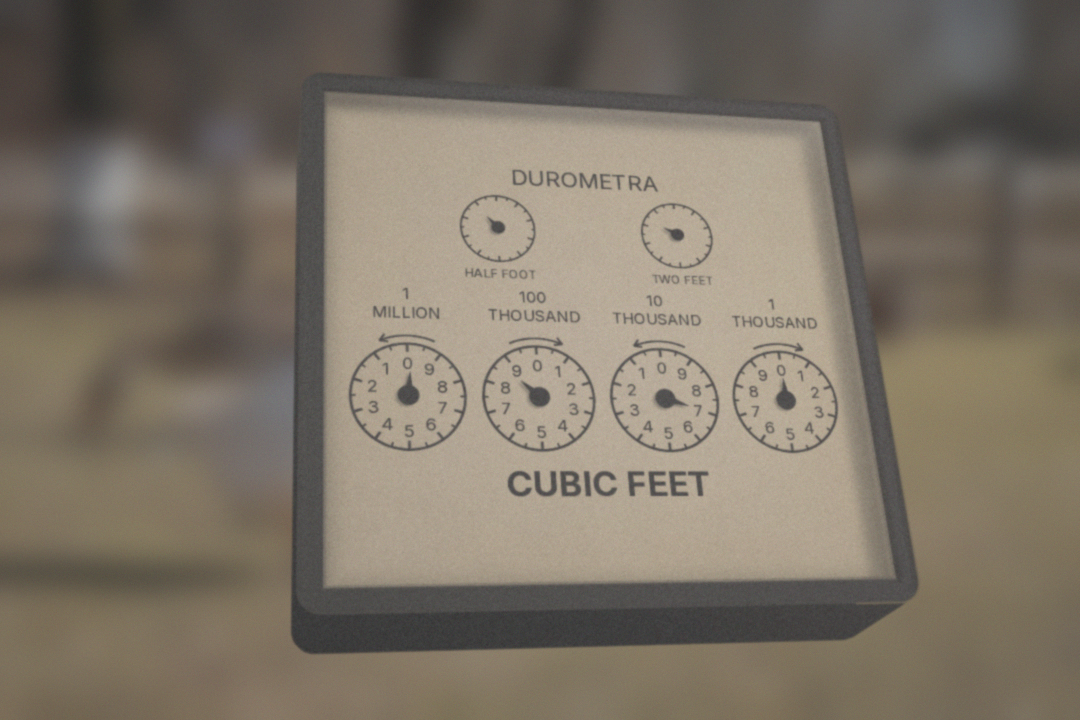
ft³ 987000
